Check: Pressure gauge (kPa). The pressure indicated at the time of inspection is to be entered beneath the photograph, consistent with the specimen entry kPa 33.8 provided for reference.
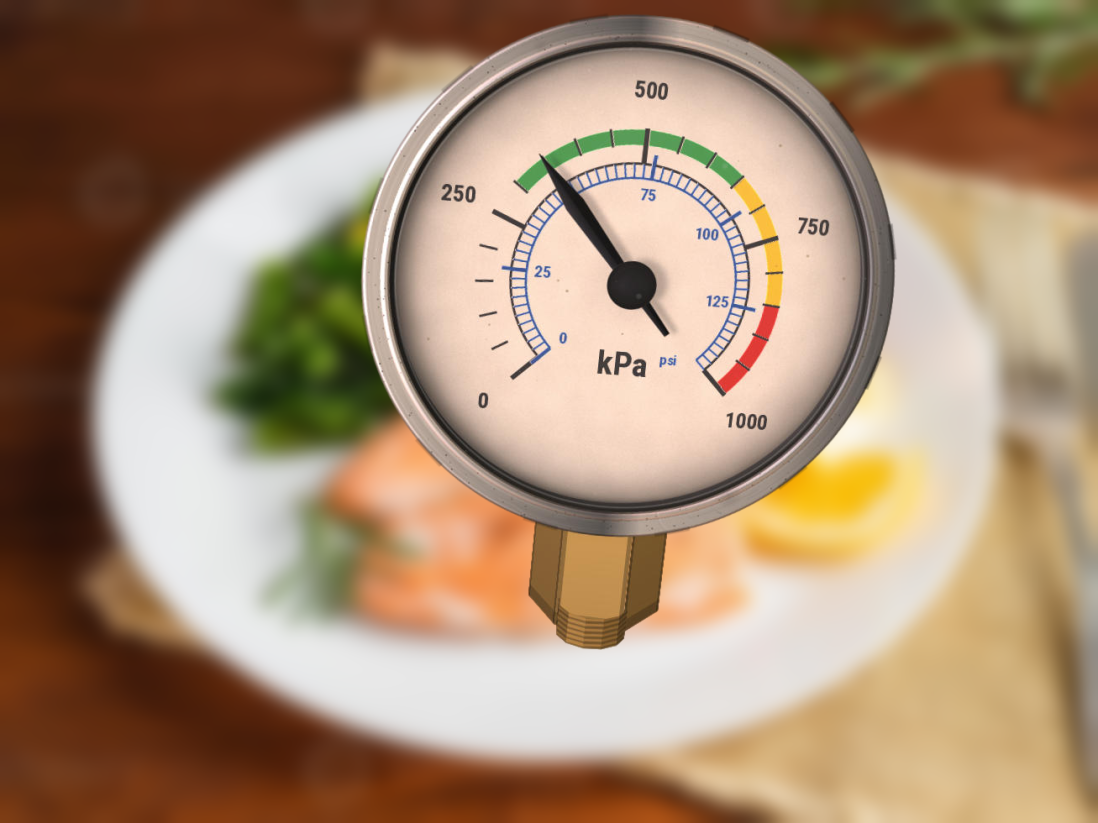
kPa 350
